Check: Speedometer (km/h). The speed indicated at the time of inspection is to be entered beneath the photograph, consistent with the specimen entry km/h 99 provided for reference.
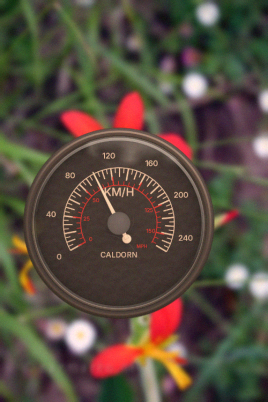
km/h 100
